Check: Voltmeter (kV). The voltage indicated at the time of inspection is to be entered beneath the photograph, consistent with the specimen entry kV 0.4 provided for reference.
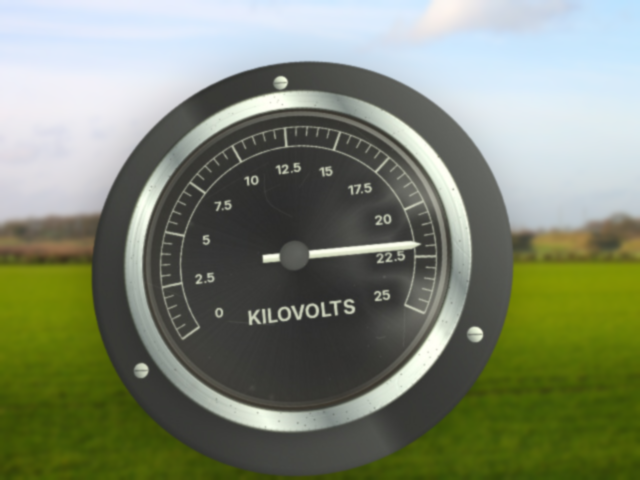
kV 22
